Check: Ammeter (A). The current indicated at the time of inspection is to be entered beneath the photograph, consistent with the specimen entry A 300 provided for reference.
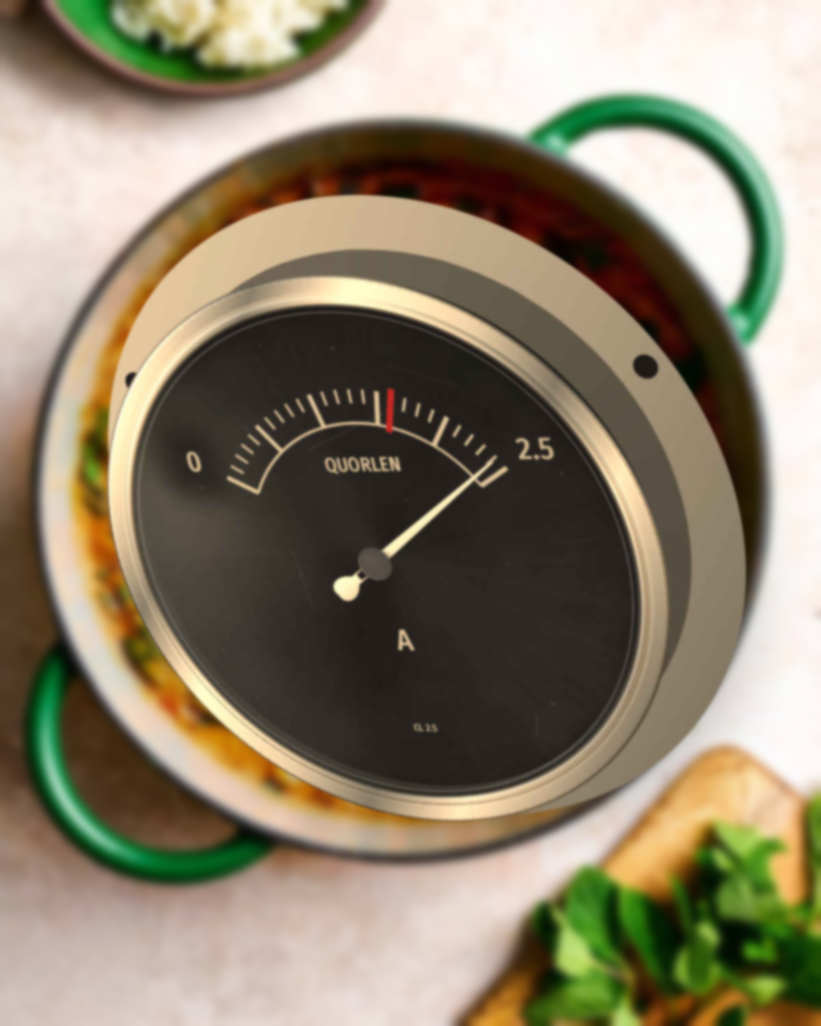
A 2.4
